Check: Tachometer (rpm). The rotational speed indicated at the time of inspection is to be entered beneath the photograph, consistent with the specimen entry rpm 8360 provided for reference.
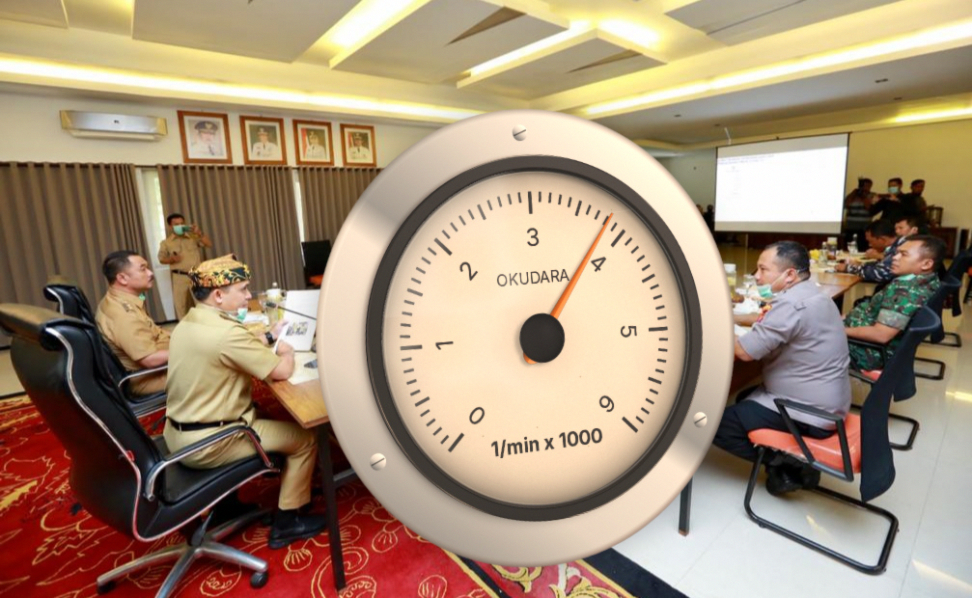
rpm 3800
